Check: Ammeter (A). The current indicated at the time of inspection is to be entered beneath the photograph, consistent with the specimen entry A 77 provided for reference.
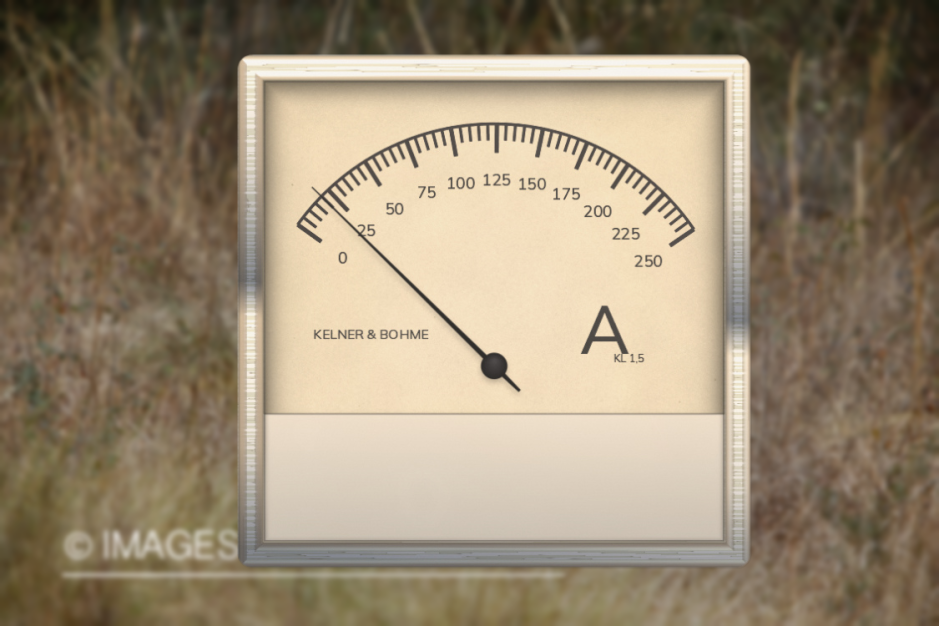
A 20
